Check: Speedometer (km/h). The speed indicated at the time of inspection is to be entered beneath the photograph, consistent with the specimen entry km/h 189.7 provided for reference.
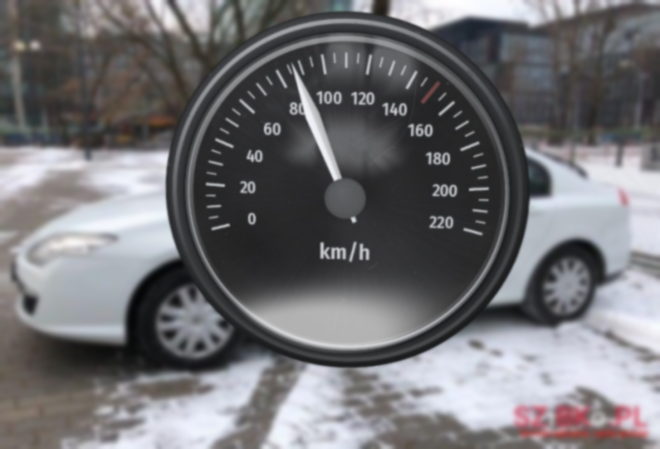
km/h 87.5
